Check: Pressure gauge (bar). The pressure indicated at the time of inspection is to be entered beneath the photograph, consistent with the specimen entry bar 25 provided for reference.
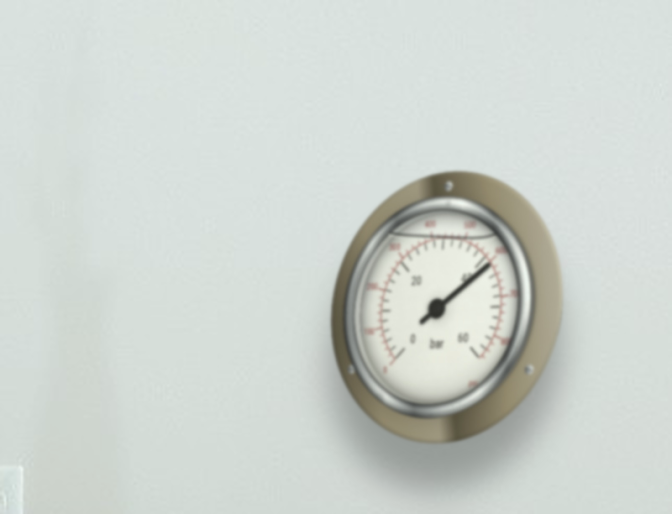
bar 42
